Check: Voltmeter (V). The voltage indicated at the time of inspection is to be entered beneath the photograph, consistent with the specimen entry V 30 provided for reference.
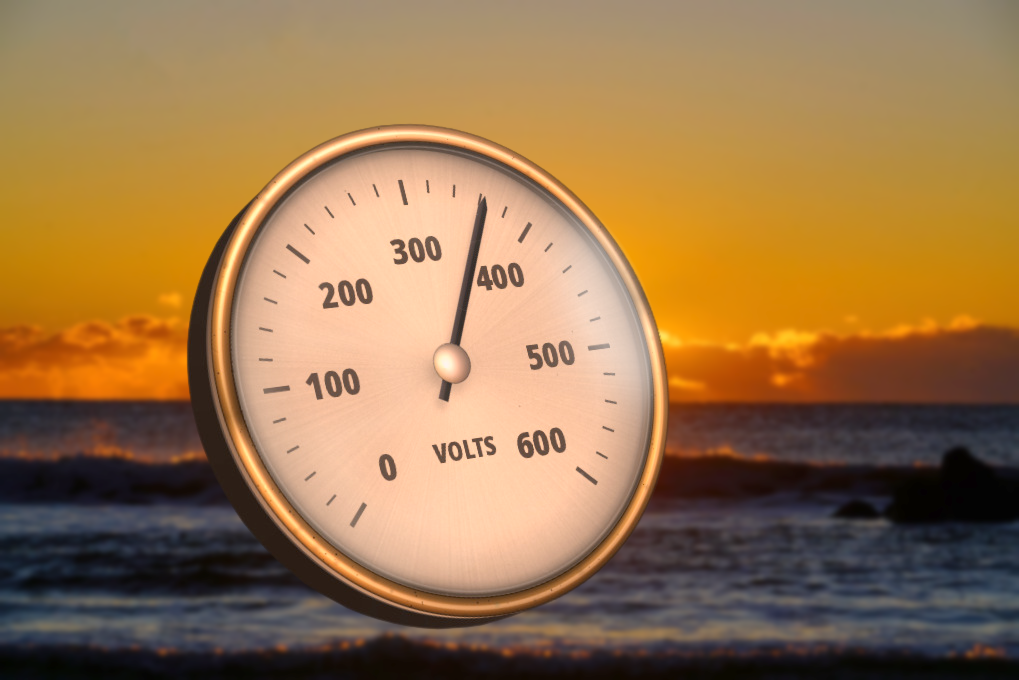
V 360
